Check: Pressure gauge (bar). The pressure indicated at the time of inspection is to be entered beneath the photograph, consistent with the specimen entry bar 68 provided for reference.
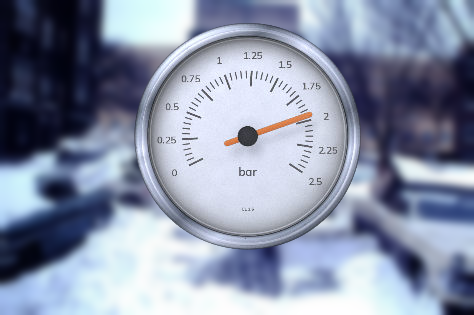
bar 1.95
